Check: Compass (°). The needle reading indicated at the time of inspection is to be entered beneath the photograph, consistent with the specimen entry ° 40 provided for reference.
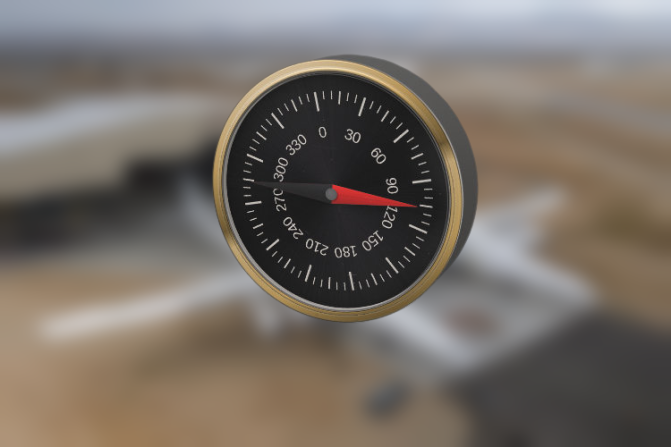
° 105
